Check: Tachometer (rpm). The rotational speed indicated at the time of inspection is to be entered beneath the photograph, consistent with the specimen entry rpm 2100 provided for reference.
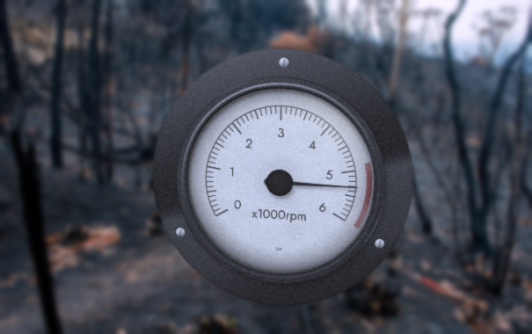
rpm 5300
